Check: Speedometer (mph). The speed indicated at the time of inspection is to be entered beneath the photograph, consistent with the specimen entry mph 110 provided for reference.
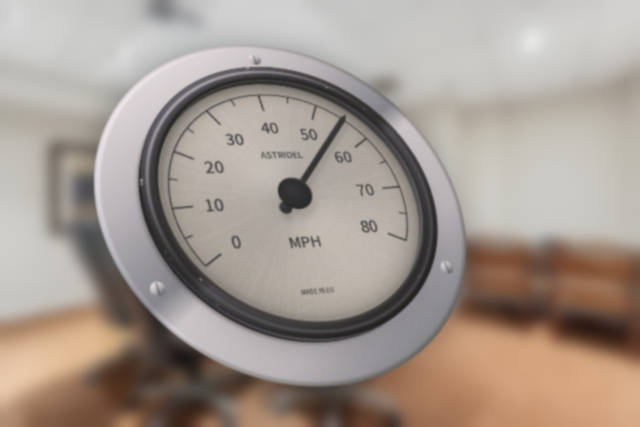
mph 55
